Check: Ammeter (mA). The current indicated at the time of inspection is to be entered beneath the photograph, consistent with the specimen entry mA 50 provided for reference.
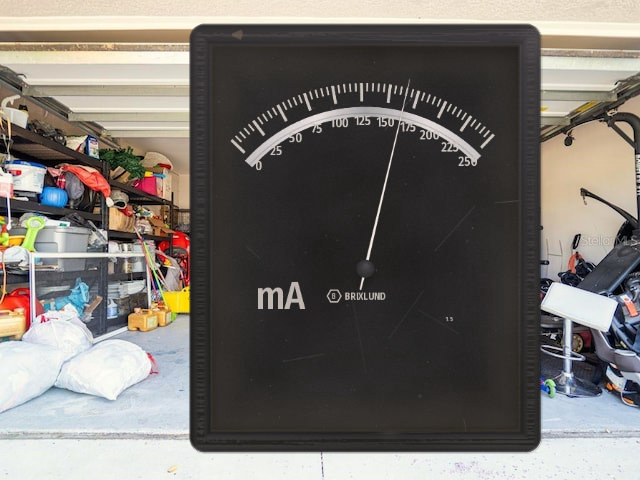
mA 165
